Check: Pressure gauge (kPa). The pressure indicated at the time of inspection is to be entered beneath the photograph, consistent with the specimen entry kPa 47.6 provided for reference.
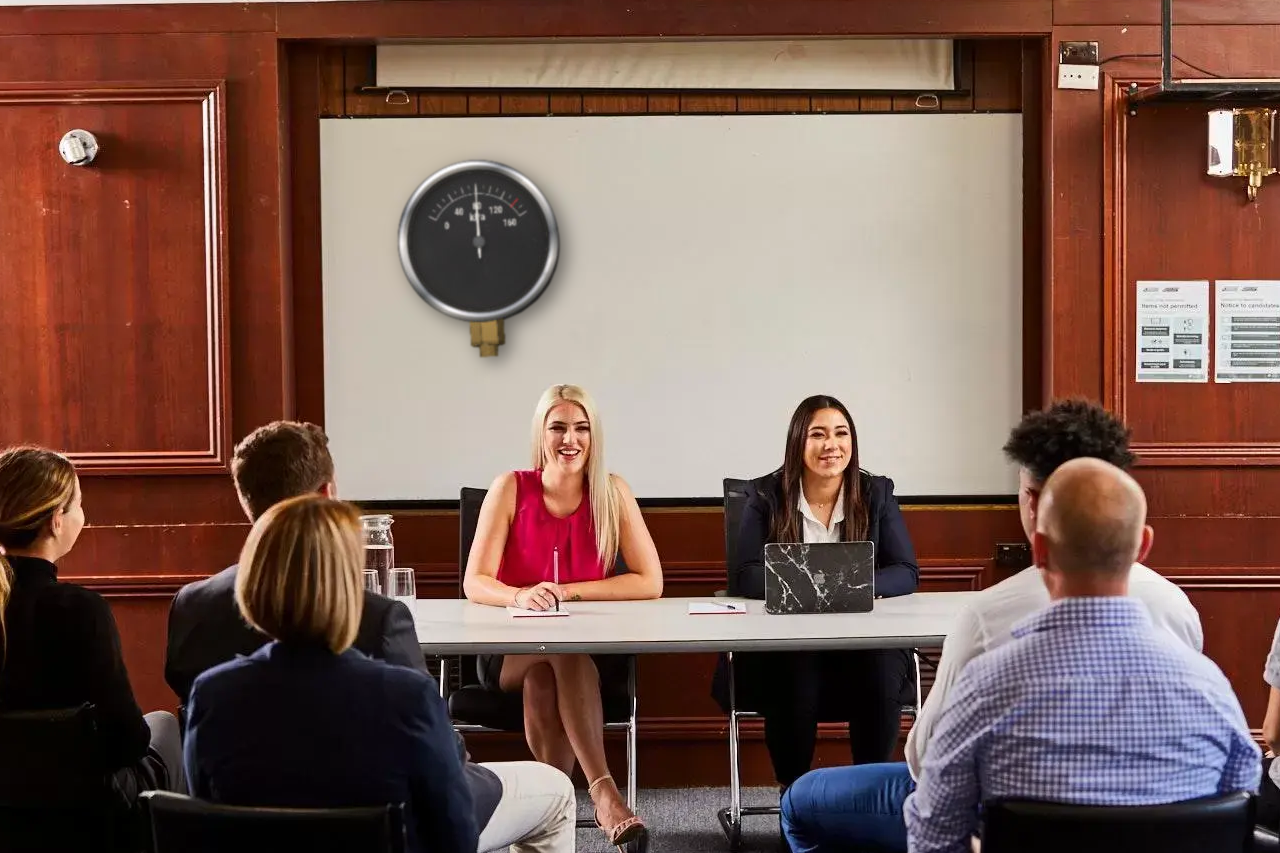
kPa 80
